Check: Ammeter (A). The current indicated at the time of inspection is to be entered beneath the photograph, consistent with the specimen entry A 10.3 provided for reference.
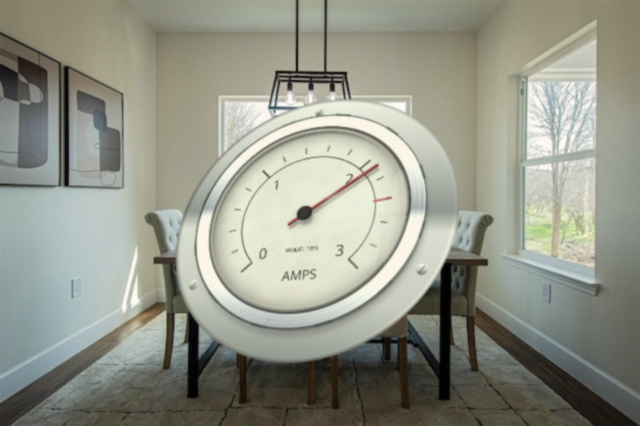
A 2.1
